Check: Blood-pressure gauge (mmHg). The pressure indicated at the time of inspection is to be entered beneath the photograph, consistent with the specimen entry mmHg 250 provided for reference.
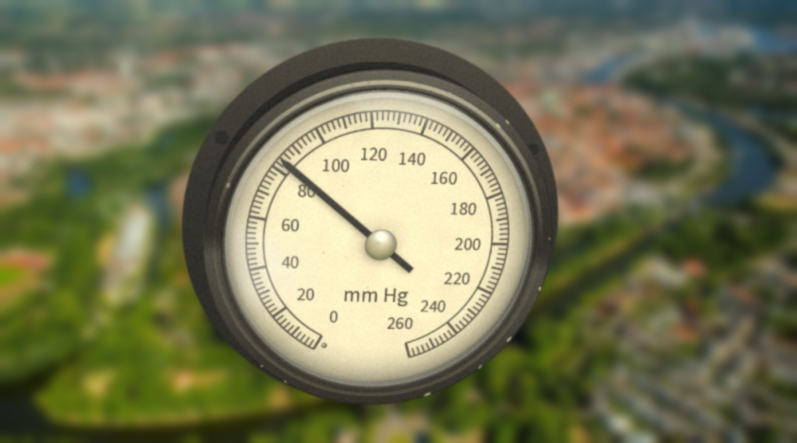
mmHg 84
